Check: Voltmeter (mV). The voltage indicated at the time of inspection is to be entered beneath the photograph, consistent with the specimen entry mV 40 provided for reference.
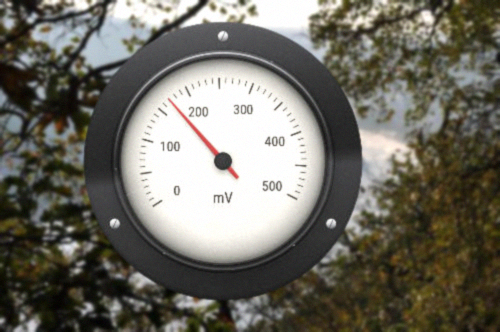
mV 170
